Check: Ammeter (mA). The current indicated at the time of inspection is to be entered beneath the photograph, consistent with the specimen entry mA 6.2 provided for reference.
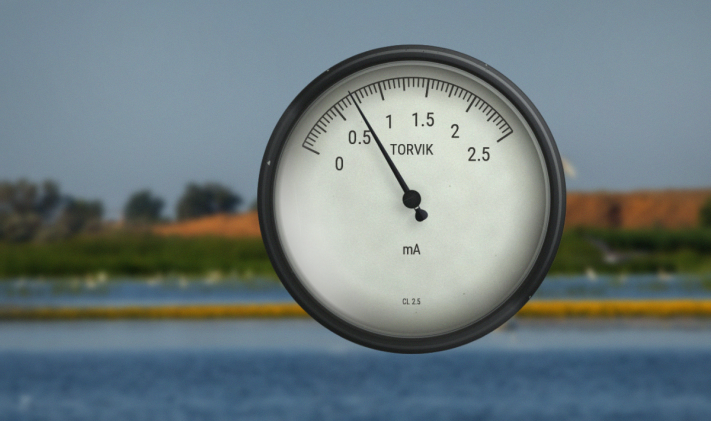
mA 0.7
